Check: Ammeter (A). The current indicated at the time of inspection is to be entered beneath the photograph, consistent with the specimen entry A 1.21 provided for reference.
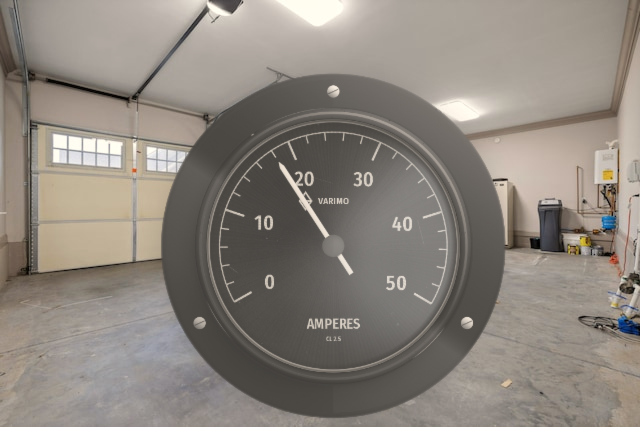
A 18
